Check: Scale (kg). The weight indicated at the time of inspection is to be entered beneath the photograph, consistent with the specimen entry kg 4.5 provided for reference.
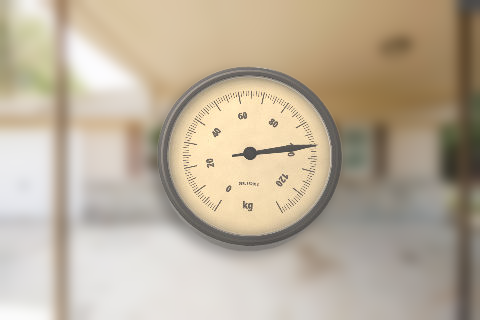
kg 100
